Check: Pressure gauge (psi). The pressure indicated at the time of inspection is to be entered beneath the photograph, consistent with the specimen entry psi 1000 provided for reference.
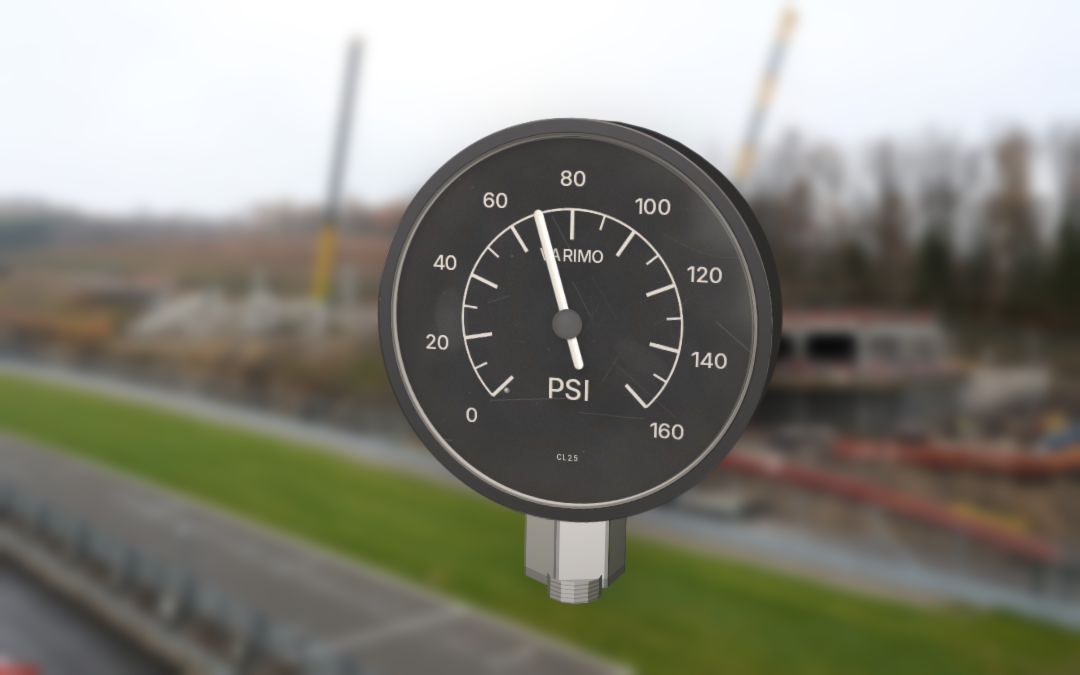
psi 70
